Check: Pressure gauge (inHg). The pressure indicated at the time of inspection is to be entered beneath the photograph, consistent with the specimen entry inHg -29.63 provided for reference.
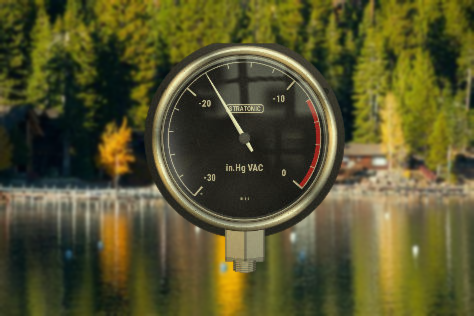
inHg -18
